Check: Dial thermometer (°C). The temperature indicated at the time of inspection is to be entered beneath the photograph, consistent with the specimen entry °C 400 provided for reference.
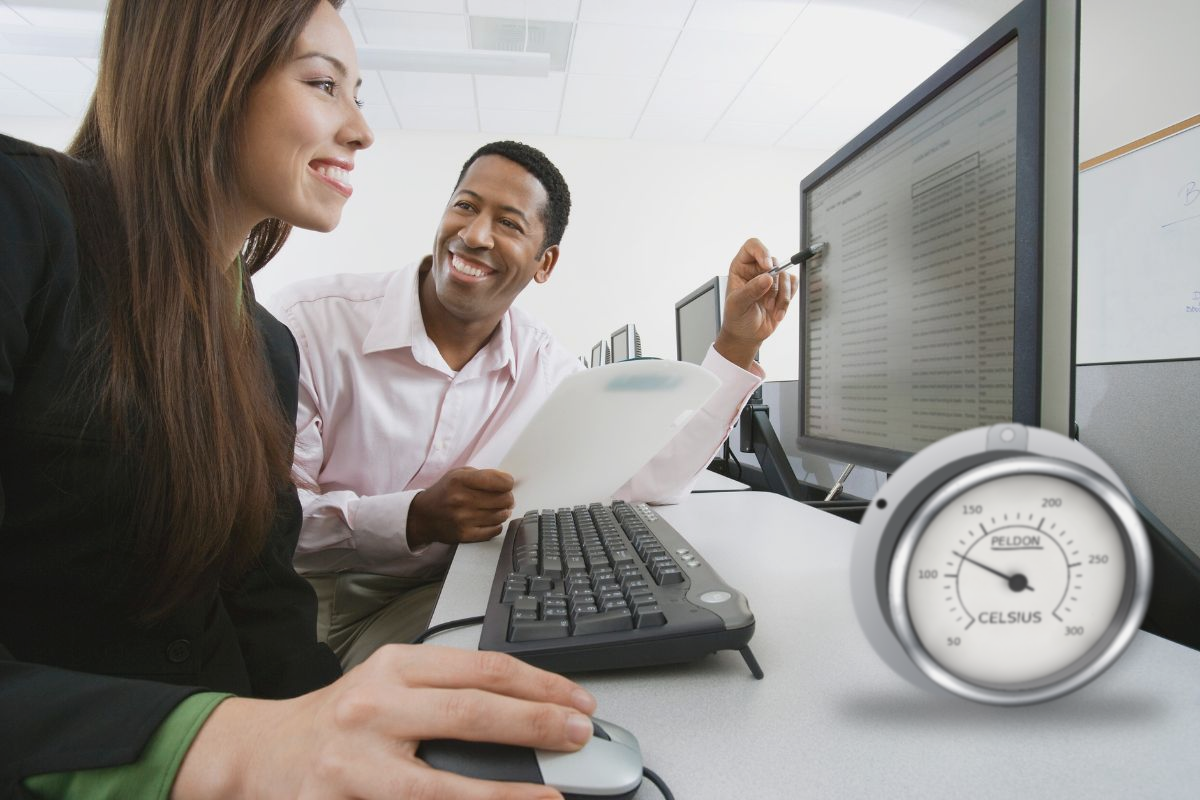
°C 120
